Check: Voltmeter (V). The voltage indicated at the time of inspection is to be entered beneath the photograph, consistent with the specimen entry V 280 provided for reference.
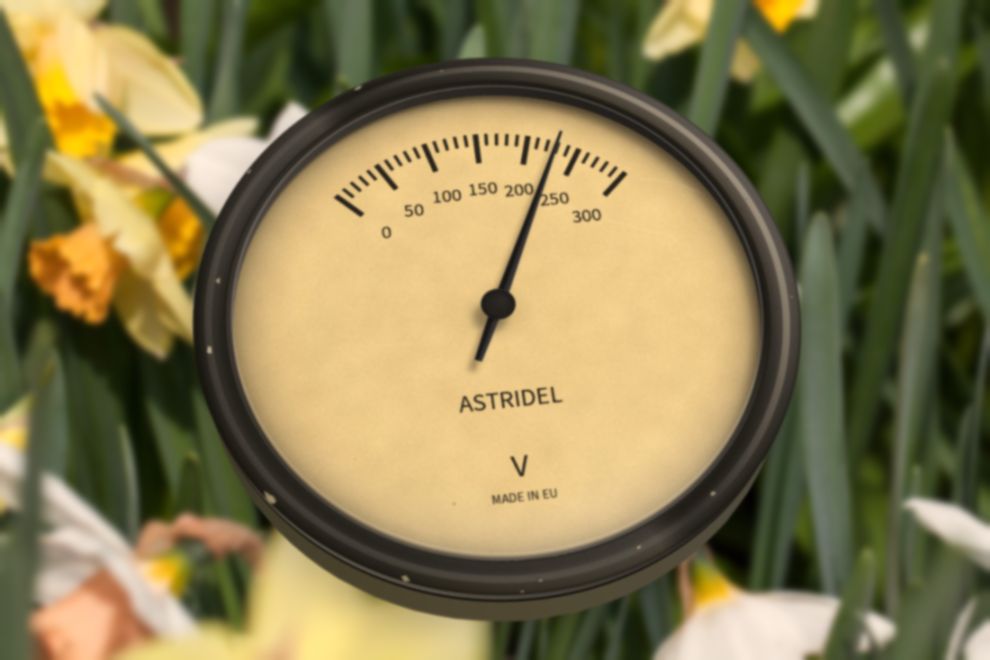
V 230
